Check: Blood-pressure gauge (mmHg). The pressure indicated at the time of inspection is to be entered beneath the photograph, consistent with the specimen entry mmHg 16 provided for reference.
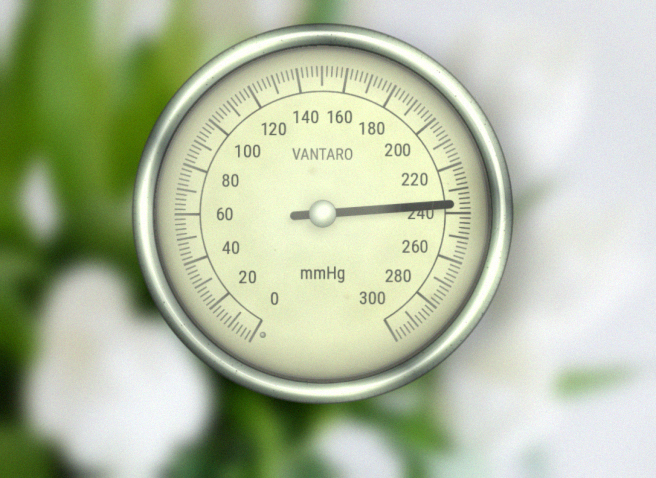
mmHg 236
